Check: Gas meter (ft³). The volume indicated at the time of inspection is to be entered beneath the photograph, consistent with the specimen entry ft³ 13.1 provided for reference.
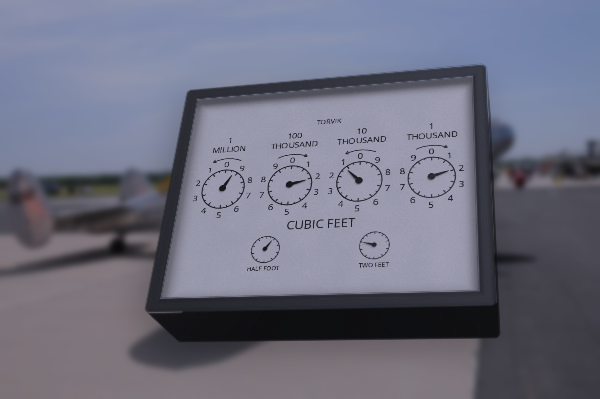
ft³ 921200
